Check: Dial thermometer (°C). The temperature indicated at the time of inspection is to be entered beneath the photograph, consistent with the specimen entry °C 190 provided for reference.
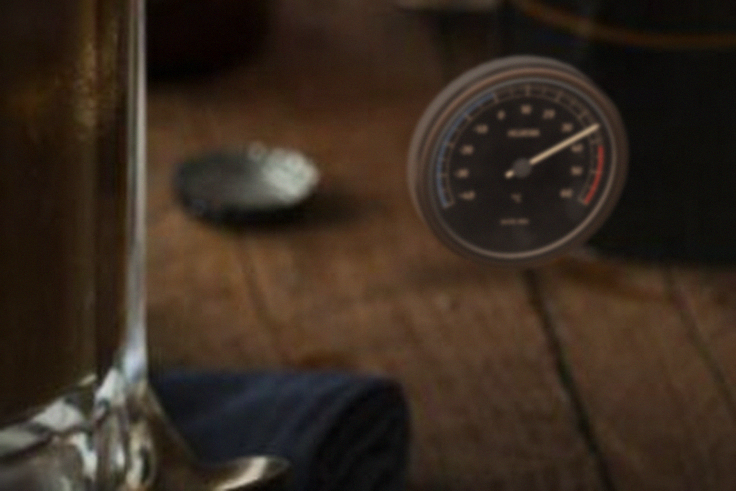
°C 35
